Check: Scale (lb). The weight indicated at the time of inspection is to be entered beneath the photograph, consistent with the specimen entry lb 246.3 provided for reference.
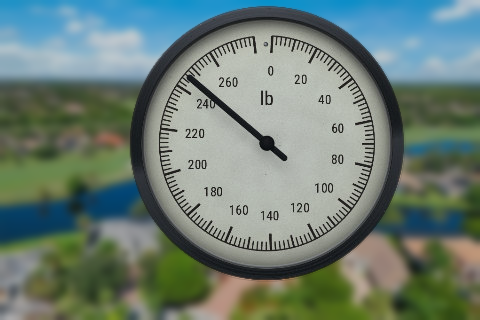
lb 246
